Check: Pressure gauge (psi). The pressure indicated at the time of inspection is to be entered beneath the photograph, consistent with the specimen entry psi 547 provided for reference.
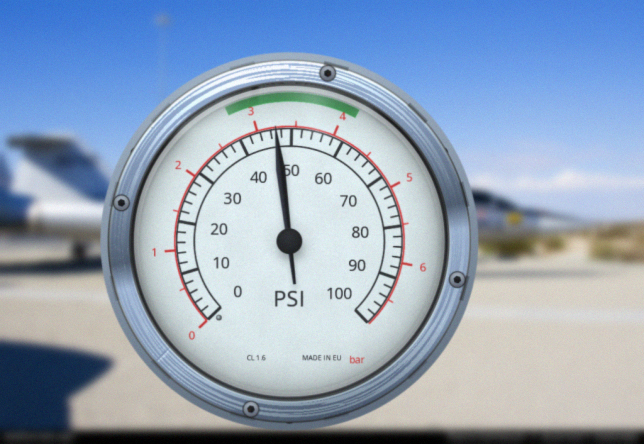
psi 47
